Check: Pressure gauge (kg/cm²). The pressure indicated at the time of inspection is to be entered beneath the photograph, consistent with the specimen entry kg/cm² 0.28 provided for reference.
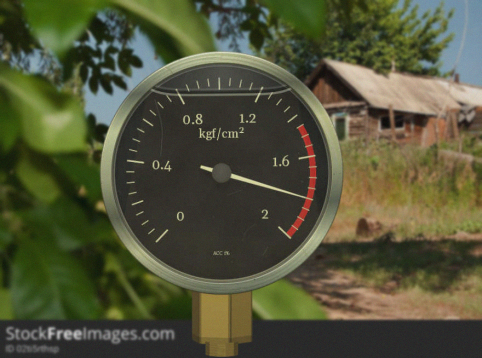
kg/cm² 1.8
